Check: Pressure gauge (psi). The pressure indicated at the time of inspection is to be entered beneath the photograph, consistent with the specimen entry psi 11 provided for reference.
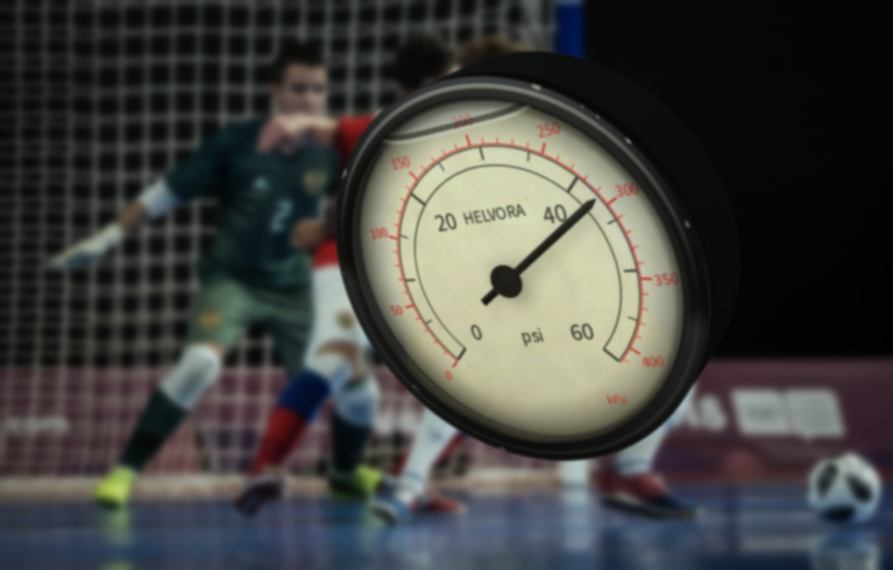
psi 42.5
